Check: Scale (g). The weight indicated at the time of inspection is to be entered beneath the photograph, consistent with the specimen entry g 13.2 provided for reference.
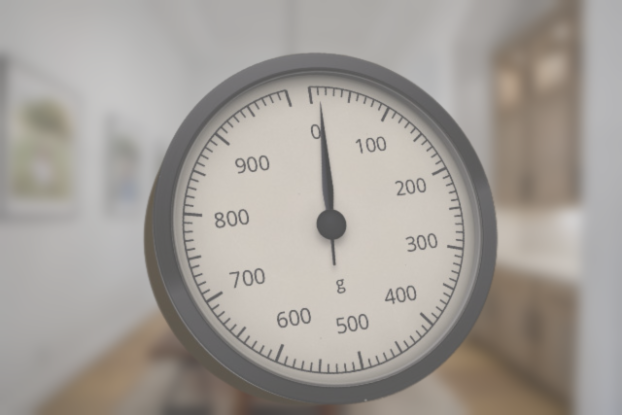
g 10
